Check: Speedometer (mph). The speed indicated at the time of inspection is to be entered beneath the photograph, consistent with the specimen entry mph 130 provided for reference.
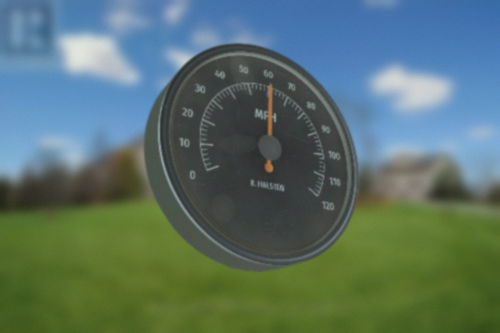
mph 60
